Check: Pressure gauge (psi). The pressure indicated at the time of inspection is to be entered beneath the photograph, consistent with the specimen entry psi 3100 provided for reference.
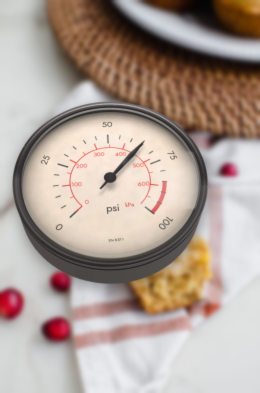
psi 65
